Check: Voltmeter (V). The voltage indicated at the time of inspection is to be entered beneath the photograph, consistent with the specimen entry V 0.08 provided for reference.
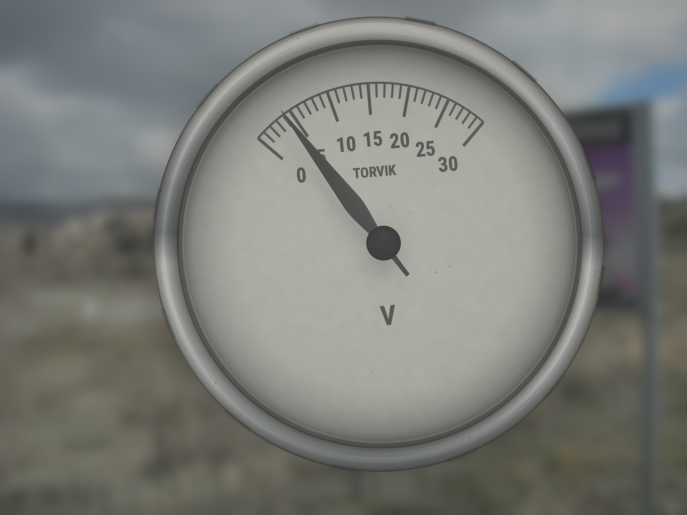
V 4
